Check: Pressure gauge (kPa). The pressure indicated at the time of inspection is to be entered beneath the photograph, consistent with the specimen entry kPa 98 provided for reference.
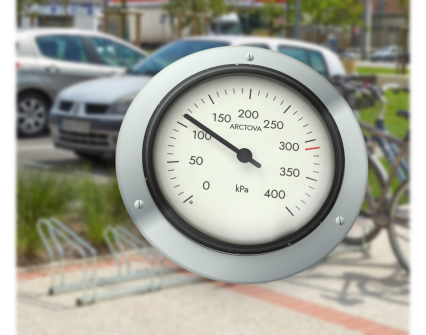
kPa 110
